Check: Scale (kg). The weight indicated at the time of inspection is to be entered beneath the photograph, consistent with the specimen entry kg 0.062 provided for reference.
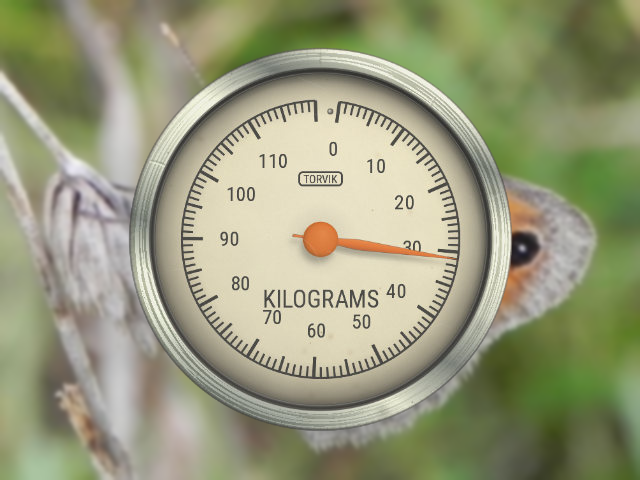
kg 31
